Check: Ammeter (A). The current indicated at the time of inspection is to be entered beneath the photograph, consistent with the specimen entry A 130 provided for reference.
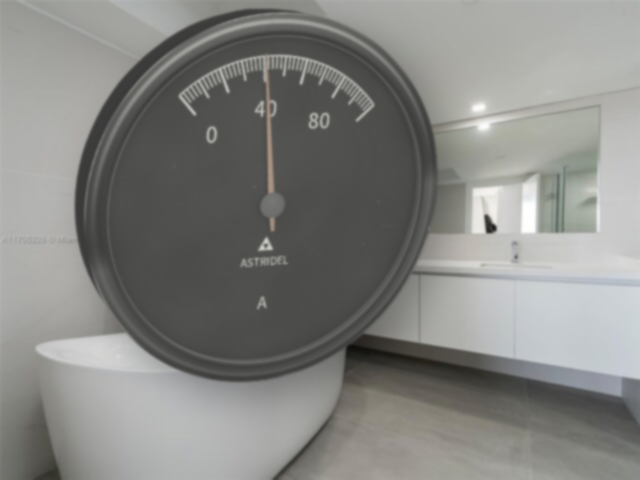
A 40
